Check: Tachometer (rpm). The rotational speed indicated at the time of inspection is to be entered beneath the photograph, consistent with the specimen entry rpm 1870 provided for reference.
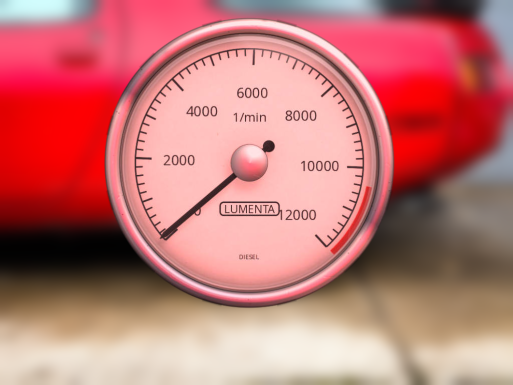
rpm 100
